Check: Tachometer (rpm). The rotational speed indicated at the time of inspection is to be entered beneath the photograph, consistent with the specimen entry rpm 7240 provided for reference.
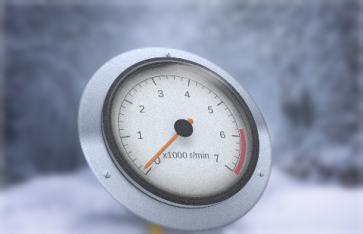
rpm 100
